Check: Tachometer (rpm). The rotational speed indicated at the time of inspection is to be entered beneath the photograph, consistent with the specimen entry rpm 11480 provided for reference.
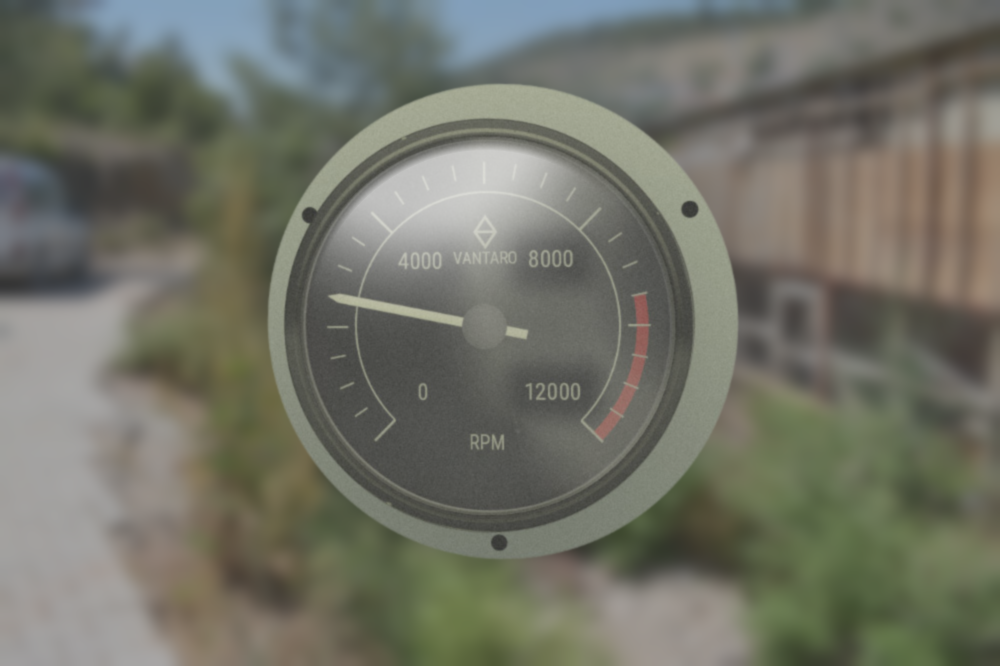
rpm 2500
